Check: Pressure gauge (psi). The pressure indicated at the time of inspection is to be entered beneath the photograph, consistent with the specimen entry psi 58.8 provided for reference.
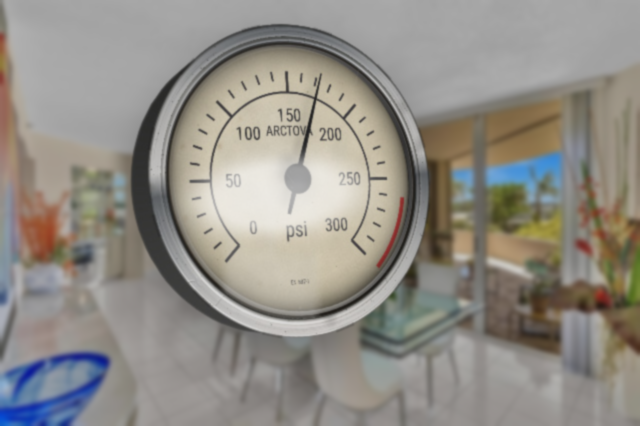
psi 170
